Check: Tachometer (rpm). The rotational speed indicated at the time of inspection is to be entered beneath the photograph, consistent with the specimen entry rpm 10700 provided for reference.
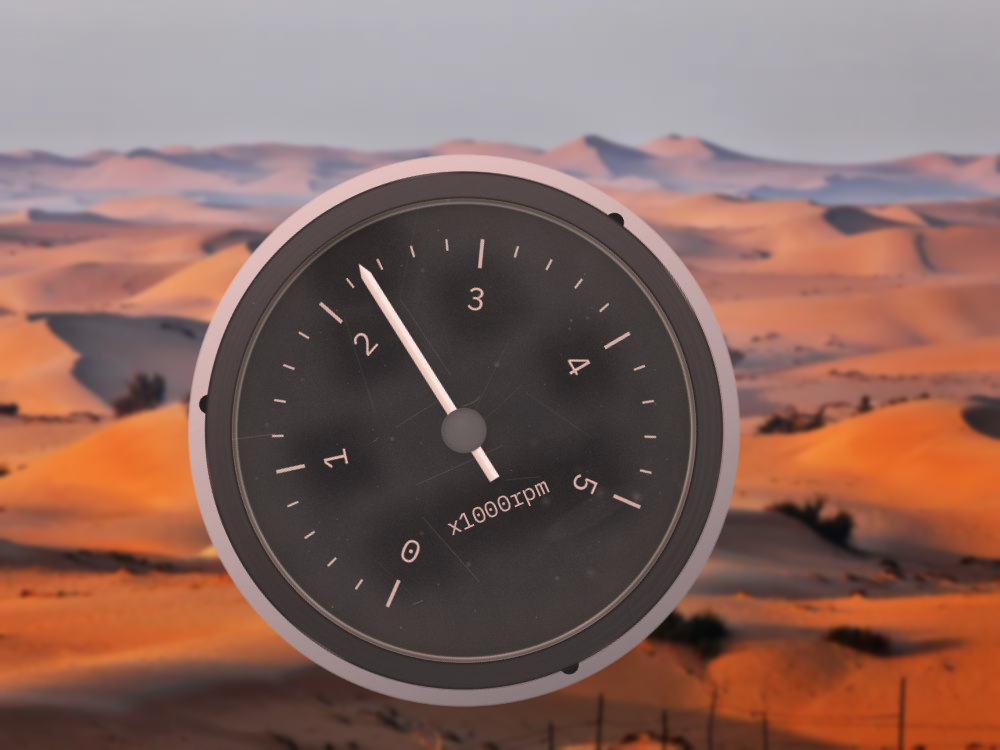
rpm 2300
